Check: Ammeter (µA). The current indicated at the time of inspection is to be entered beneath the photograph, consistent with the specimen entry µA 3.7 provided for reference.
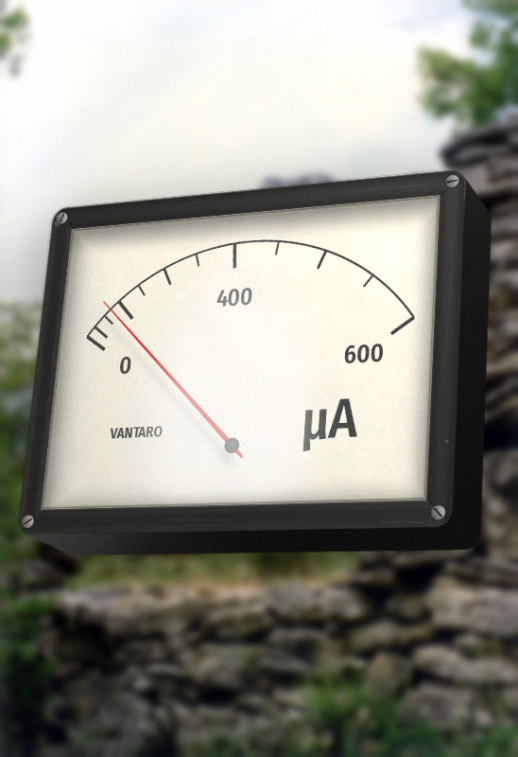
µA 175
